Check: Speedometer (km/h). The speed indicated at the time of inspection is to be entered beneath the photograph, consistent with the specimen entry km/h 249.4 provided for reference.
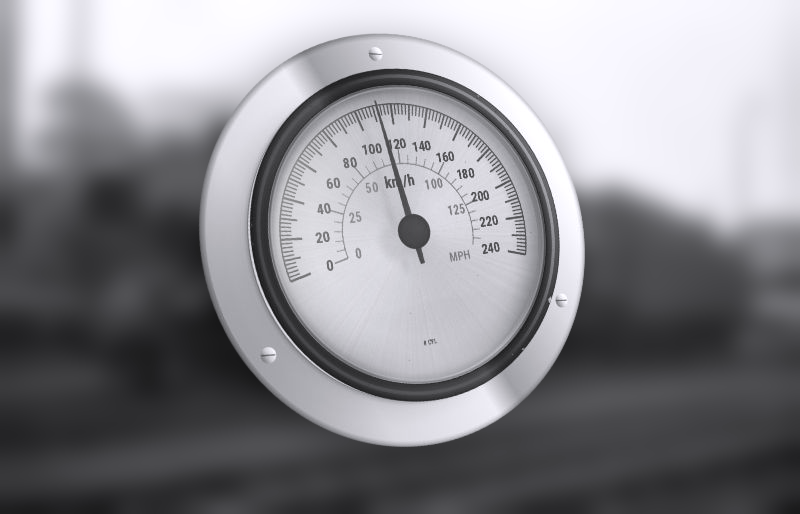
km/h 110
